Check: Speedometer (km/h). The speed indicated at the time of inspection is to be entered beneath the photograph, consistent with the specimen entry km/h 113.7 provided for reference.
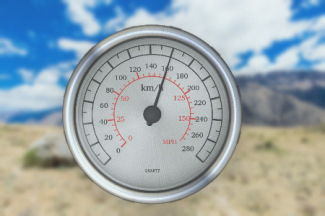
km/h 160
